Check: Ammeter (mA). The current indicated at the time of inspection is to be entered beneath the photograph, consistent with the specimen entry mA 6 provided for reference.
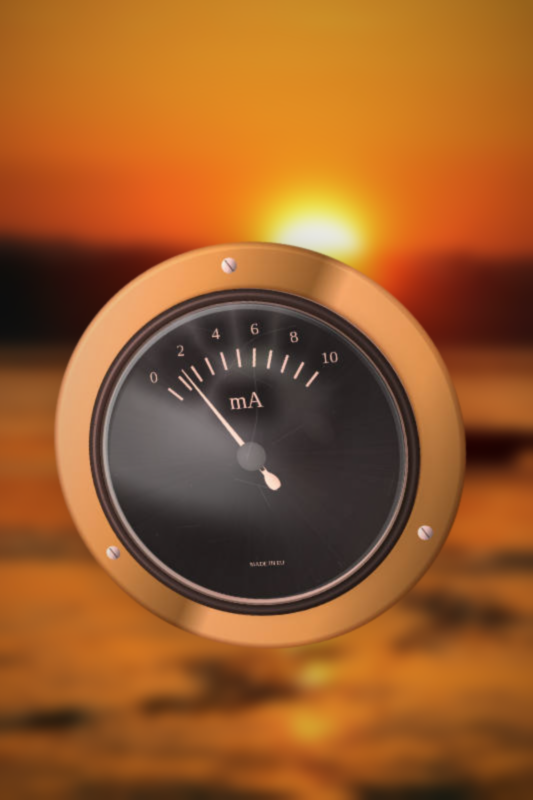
mA 1.5
